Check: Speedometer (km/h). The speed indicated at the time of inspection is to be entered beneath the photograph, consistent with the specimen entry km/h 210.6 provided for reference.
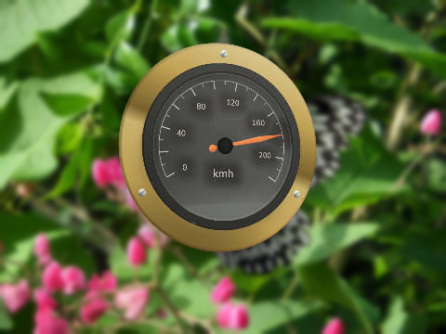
km/h 180
